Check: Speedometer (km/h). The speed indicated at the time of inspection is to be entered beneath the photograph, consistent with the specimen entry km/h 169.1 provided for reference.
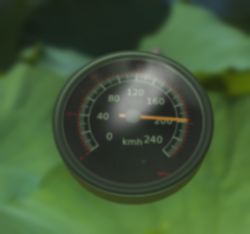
km/h 200
